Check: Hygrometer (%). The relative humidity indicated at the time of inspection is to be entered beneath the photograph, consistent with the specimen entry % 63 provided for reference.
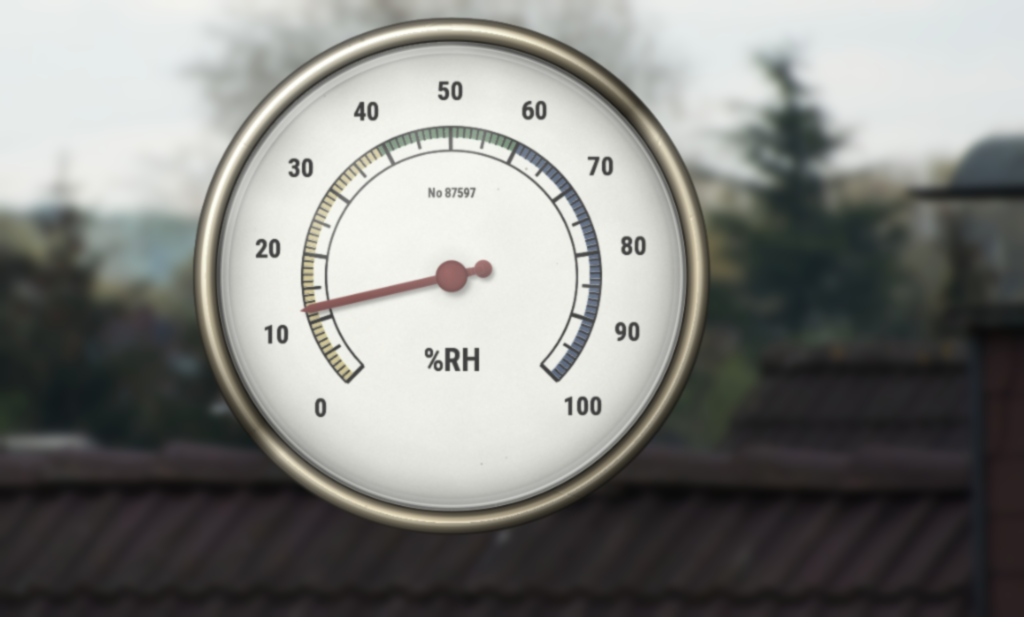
% 12
